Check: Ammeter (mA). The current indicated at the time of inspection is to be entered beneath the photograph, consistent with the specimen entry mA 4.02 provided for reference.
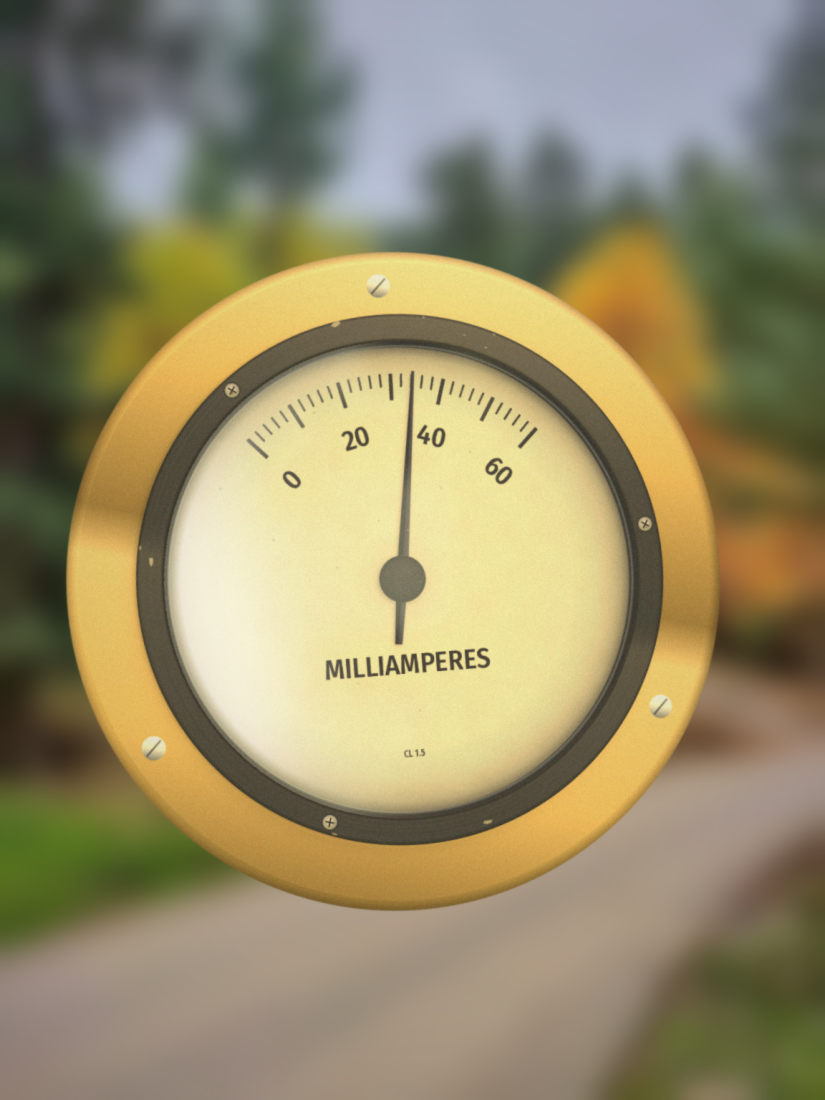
mA 34
